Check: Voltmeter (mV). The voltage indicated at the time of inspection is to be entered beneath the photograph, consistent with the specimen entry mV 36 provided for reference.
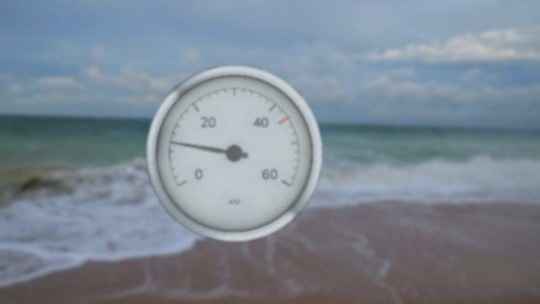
mV 10
